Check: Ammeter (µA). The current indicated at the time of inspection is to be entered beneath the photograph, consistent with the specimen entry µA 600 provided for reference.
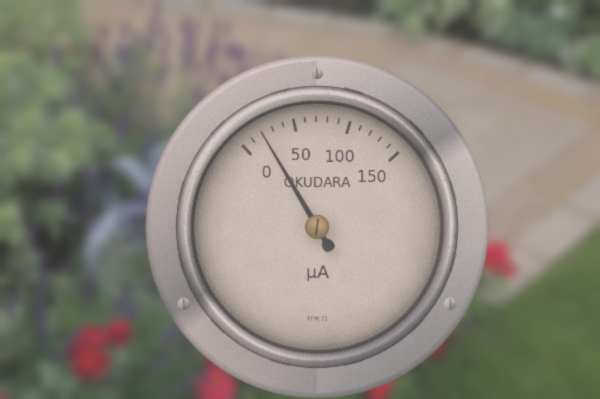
µA 20
